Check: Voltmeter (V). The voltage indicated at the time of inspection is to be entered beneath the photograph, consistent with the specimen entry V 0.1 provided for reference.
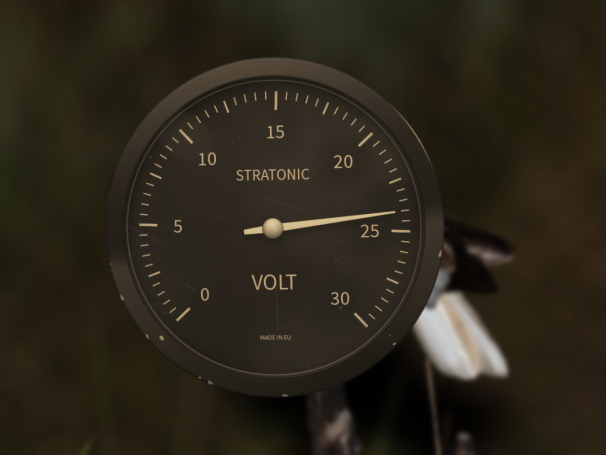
V 24
